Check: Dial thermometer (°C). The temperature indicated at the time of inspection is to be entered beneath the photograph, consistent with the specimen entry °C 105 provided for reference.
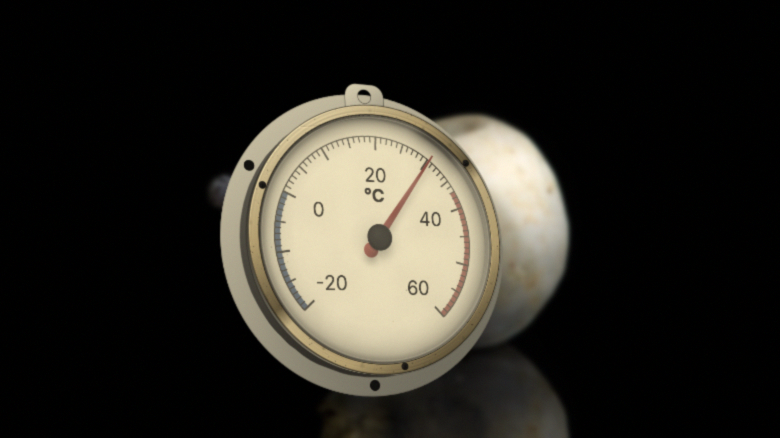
°C 30
